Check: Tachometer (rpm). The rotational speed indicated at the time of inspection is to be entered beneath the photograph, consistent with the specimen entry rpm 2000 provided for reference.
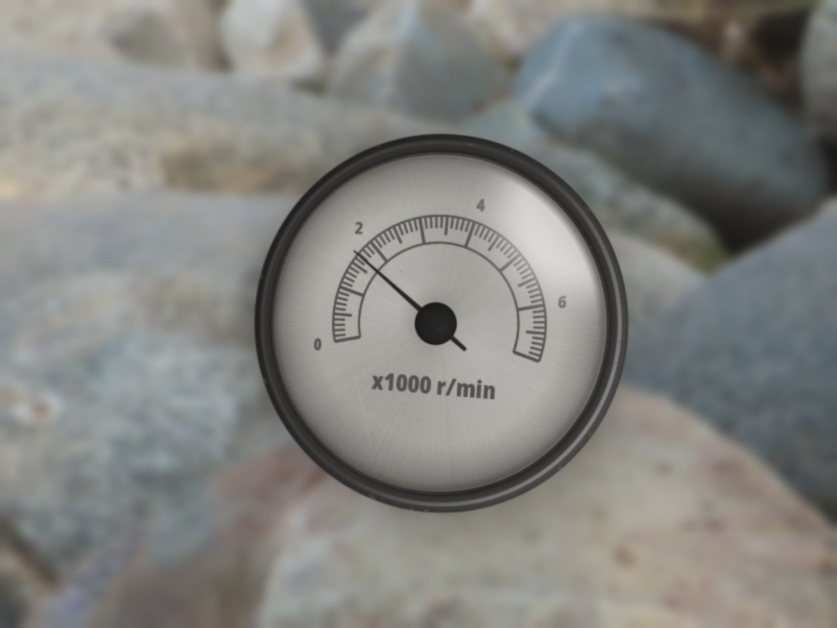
rpm 1700
